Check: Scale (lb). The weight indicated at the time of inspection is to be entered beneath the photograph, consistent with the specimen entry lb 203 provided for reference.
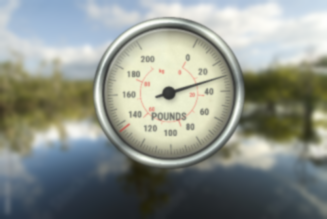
lb 30
